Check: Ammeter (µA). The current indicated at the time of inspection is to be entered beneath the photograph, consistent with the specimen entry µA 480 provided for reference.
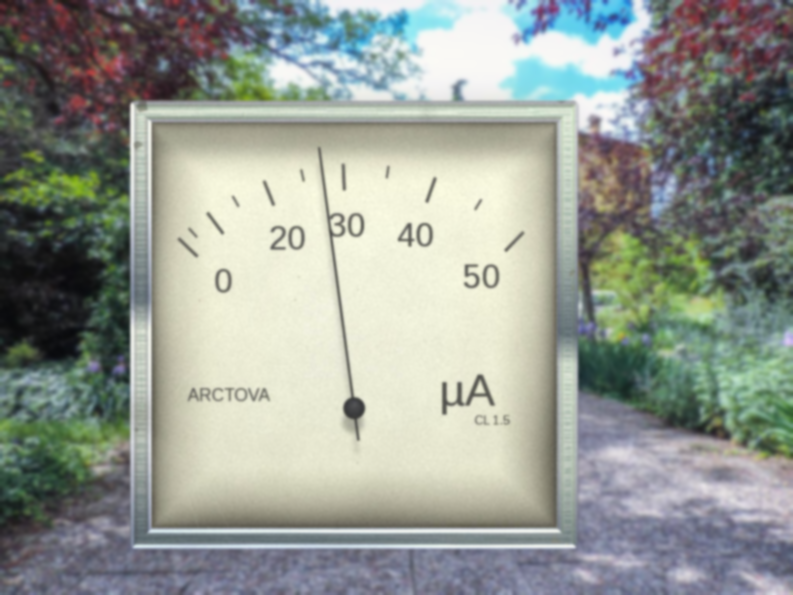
µA 27.5
